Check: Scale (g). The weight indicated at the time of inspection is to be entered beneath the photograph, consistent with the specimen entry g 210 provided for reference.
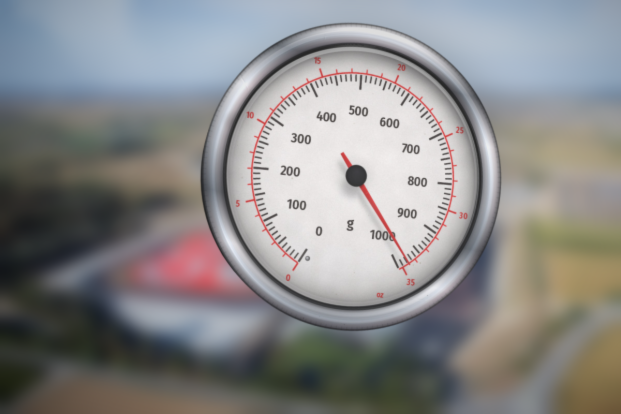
g 980
